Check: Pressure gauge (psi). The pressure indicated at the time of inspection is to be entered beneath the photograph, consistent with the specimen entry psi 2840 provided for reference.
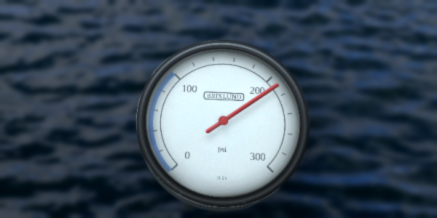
psi 210
